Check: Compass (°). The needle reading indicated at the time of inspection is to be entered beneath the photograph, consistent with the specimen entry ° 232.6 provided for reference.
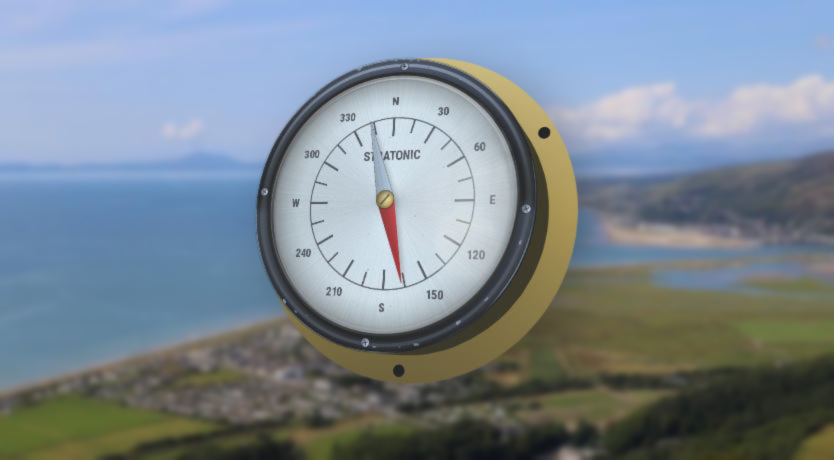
° 165
